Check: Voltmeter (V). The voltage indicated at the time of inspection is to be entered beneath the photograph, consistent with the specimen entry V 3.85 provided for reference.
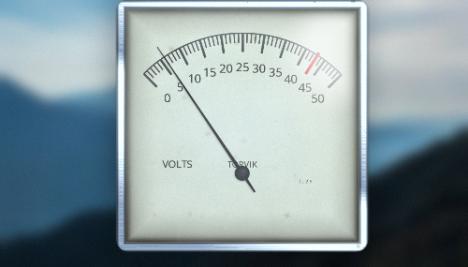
V 6
